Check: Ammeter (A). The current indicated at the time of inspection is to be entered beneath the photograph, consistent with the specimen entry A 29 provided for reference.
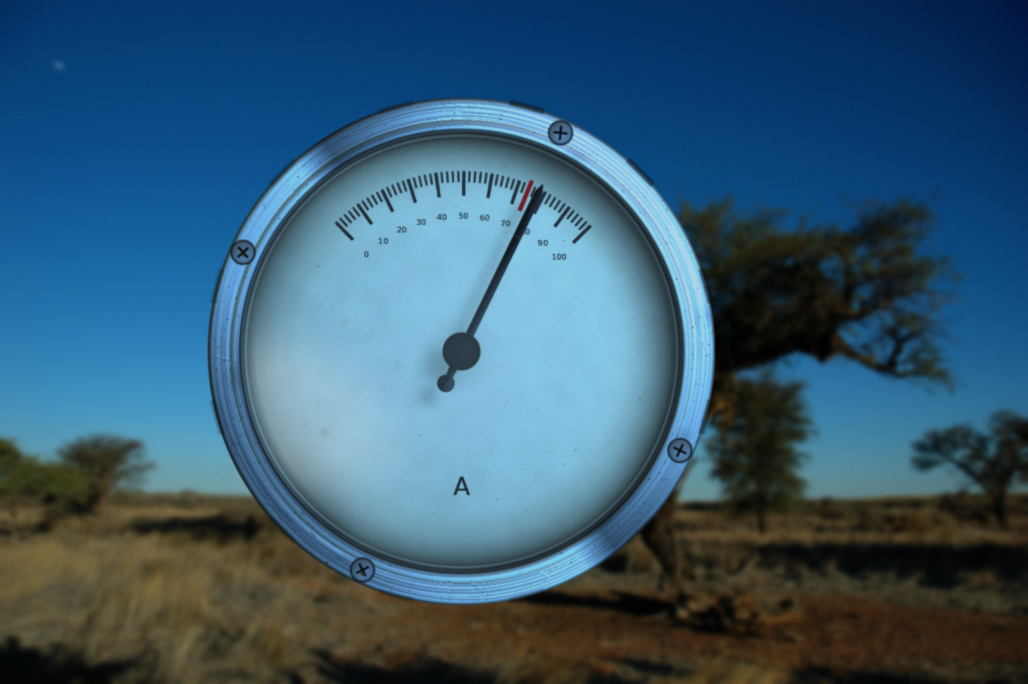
A 78
